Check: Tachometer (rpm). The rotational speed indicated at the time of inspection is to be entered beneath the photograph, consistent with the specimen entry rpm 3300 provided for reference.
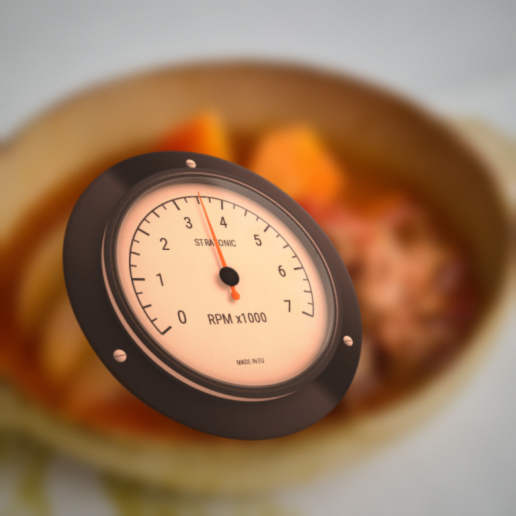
rpm 3500
